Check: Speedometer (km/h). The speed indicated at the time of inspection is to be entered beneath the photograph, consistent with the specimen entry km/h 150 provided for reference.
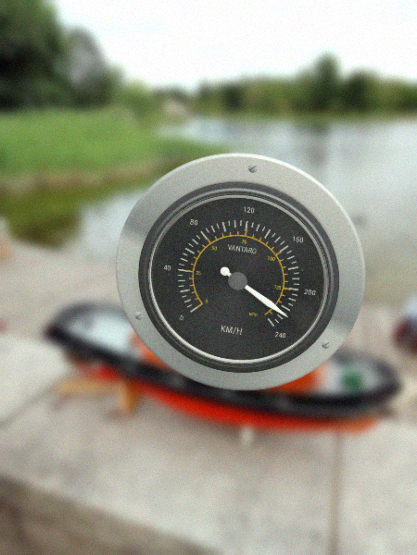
km/h 225
